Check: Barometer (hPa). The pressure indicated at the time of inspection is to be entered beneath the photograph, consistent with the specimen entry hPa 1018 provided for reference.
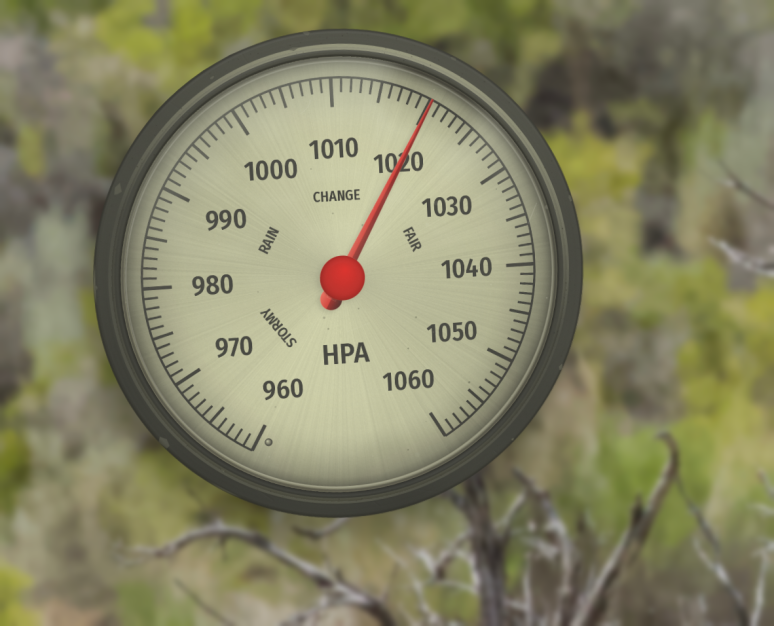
hPa 1020
